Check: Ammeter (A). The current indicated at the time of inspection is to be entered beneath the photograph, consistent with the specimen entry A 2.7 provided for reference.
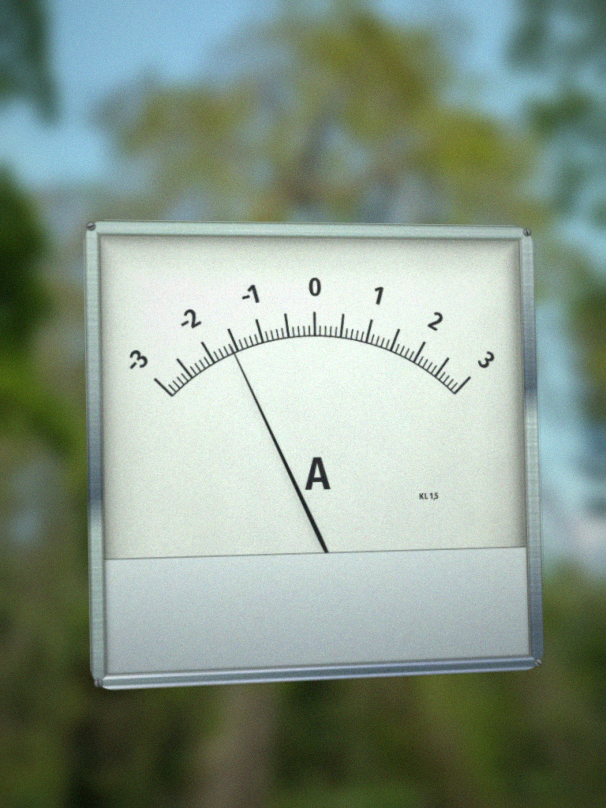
A -1.6
